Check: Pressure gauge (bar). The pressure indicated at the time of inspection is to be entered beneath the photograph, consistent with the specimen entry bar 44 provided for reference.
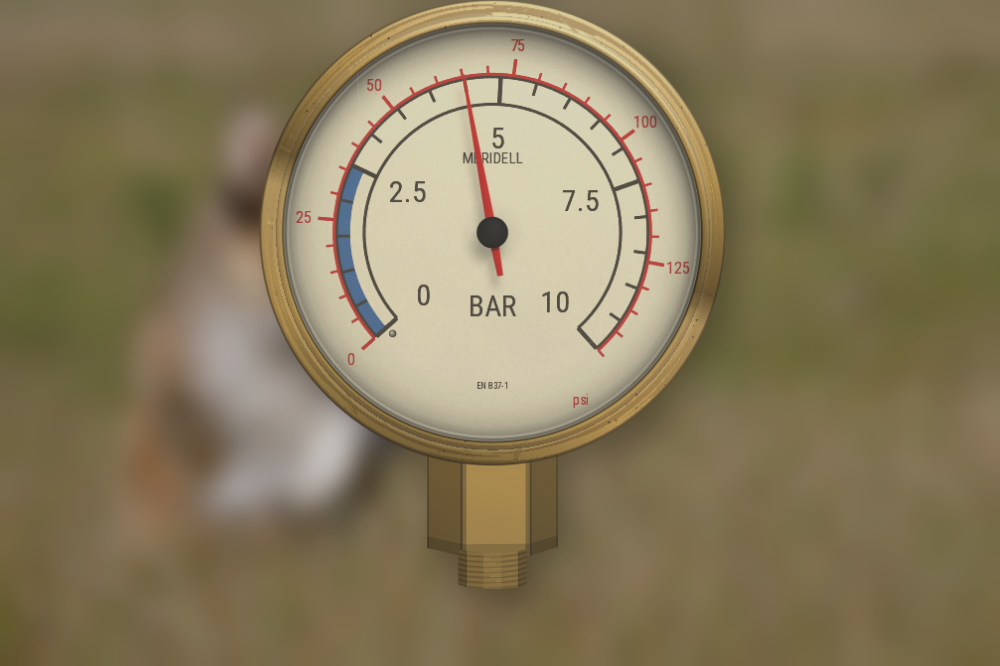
bar 4.5
